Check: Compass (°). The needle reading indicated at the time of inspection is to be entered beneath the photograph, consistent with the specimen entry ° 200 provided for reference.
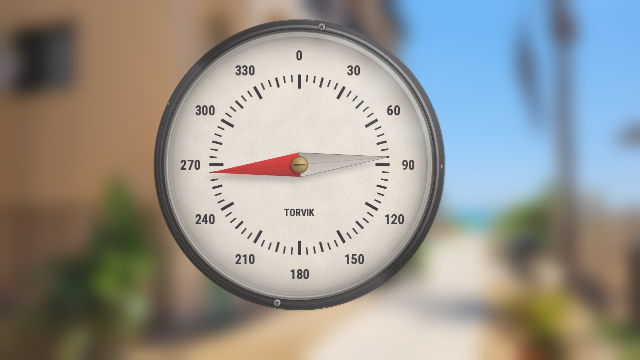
° 265
